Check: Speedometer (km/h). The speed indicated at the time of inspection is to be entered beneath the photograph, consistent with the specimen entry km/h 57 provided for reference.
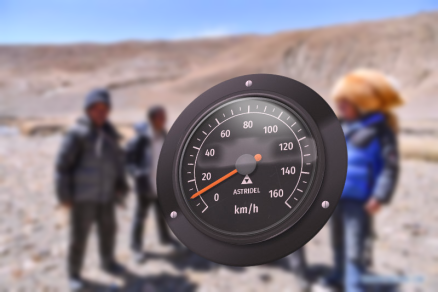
km/h 10
